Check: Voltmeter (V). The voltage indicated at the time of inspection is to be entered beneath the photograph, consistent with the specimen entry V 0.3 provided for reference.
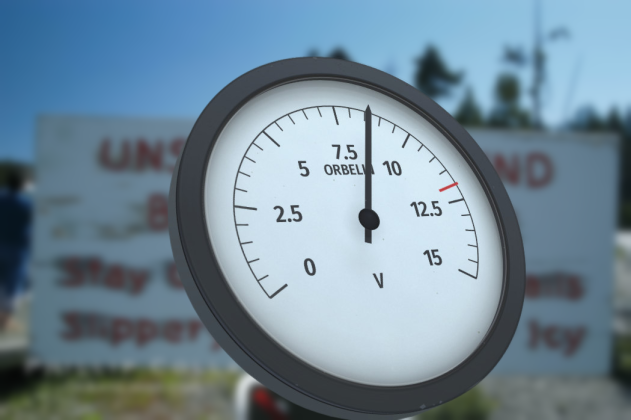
V 8.5
